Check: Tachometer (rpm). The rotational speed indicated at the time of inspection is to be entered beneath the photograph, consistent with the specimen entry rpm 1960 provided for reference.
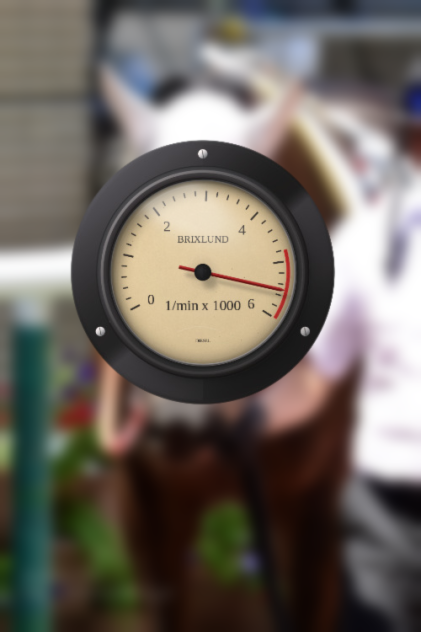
rpm 5500
